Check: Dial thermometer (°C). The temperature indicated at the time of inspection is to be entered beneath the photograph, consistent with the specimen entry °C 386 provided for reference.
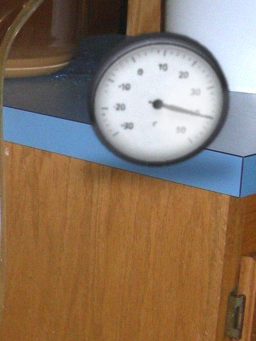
°C 40
